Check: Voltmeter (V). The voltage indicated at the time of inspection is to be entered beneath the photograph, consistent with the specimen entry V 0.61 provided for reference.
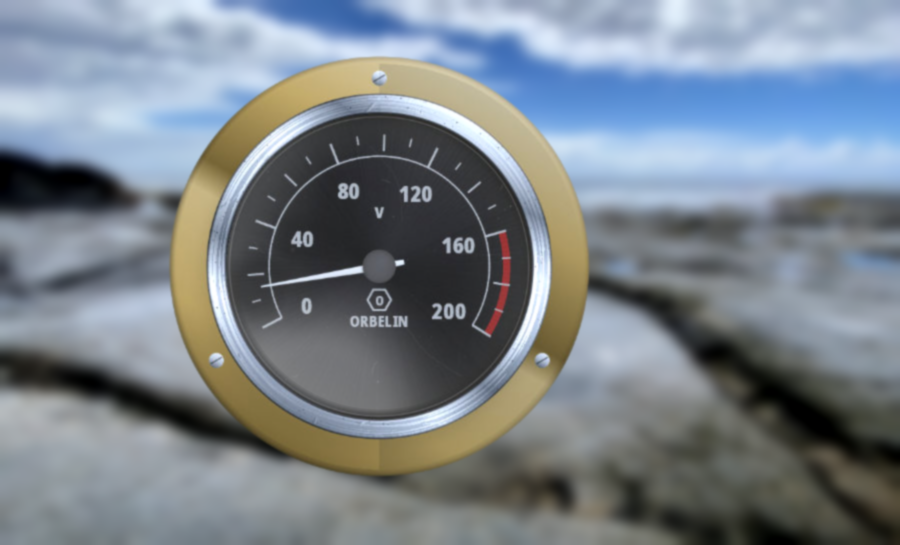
V 15
